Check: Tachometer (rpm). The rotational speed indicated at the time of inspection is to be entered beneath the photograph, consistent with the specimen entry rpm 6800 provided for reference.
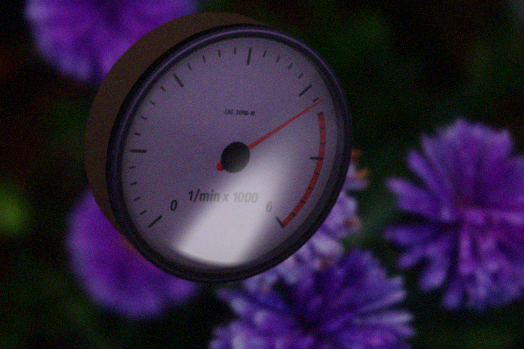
rpm 4200
